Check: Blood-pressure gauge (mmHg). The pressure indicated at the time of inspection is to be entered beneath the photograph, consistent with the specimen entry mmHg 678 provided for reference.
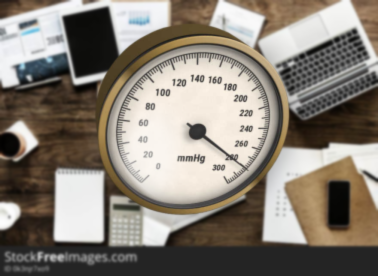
mmHg 280
